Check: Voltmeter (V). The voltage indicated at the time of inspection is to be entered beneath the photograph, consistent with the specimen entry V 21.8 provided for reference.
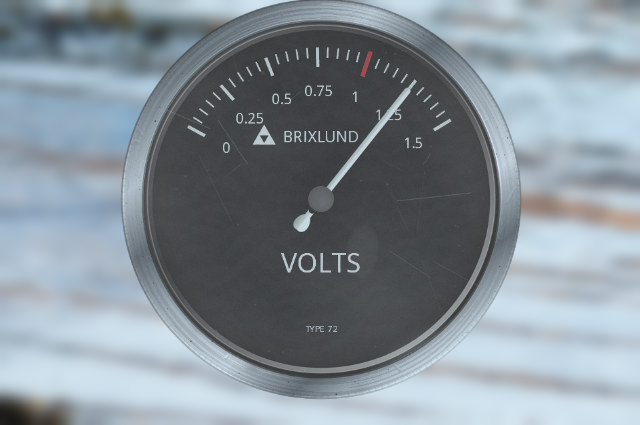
V 1.25
